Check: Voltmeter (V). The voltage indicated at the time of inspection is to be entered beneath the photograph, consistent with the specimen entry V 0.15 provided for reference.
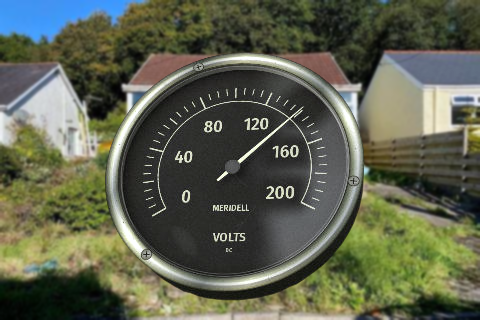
V 140
